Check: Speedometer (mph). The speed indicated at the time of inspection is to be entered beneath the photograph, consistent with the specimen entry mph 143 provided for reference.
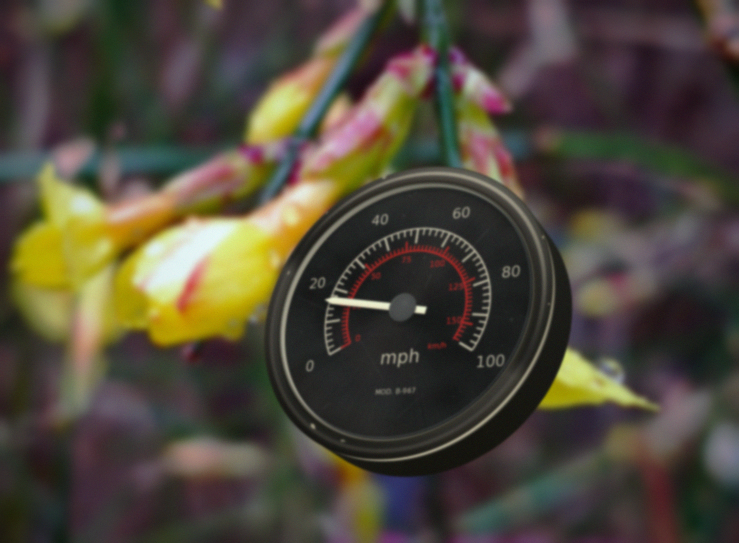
mph 16
